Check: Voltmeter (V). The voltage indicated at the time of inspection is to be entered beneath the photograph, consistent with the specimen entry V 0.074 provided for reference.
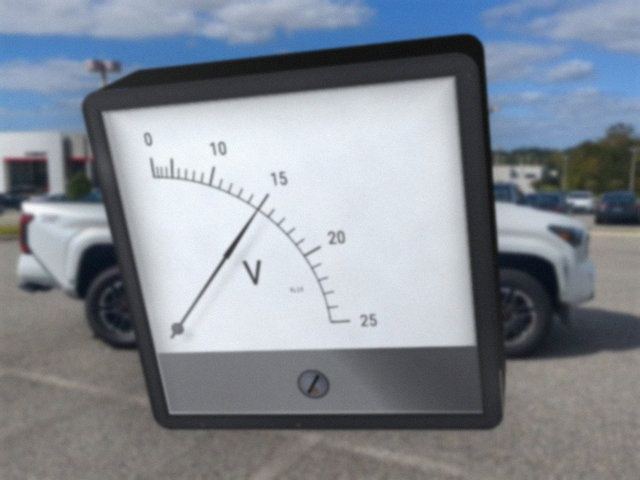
V 15
